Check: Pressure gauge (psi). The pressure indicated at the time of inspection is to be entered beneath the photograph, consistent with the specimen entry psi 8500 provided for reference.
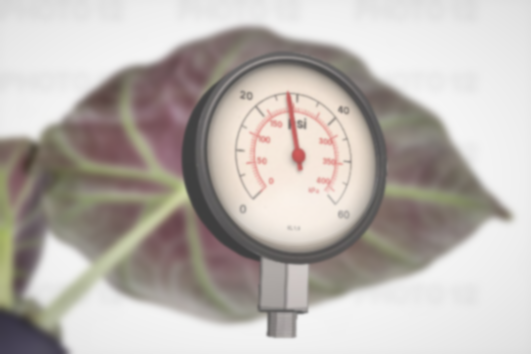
psi 27.5
